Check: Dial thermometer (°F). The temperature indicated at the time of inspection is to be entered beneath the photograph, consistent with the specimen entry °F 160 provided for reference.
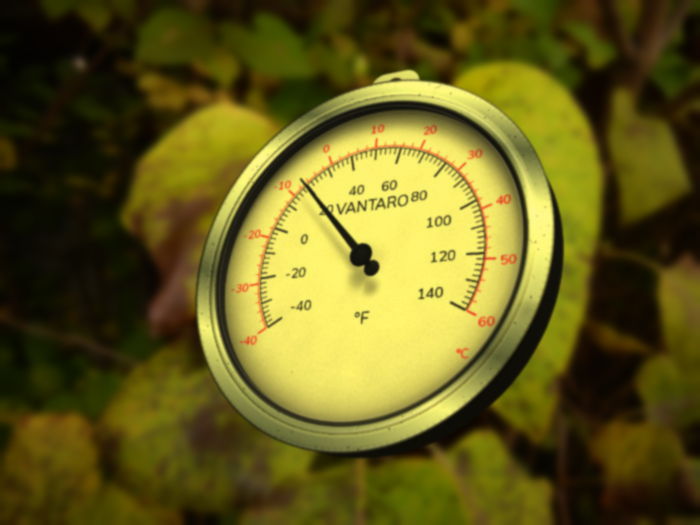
°F 20
